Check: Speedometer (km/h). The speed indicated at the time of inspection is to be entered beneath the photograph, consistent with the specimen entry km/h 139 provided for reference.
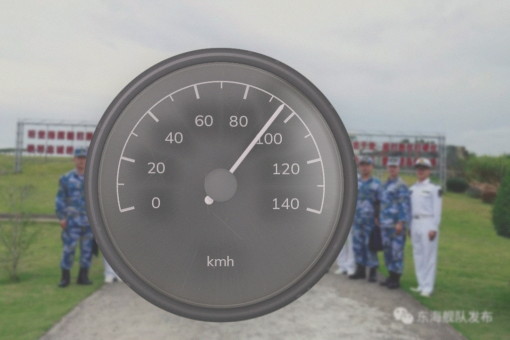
km/h 95
